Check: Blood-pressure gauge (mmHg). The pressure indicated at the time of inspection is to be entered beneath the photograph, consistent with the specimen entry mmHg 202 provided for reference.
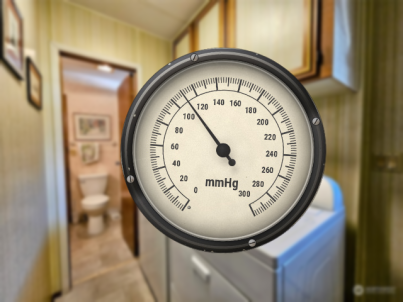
mmHg 110
